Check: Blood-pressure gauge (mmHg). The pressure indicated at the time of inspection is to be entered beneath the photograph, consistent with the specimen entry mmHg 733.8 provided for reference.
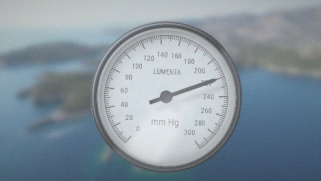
mmHg 220
